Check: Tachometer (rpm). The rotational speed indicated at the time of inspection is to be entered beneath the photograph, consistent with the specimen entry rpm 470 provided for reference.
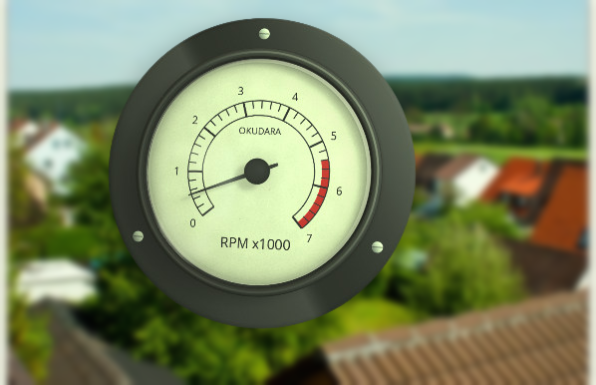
rpm 500
